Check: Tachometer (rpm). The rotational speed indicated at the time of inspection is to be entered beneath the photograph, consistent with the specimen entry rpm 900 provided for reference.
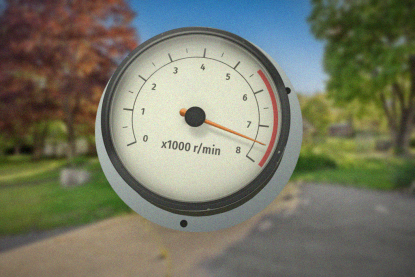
rpm 7500
